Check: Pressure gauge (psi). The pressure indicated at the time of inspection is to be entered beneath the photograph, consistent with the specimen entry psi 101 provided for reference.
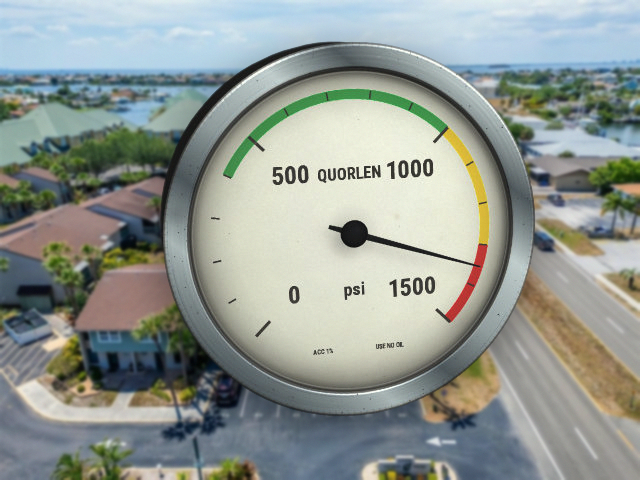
psi 1350
